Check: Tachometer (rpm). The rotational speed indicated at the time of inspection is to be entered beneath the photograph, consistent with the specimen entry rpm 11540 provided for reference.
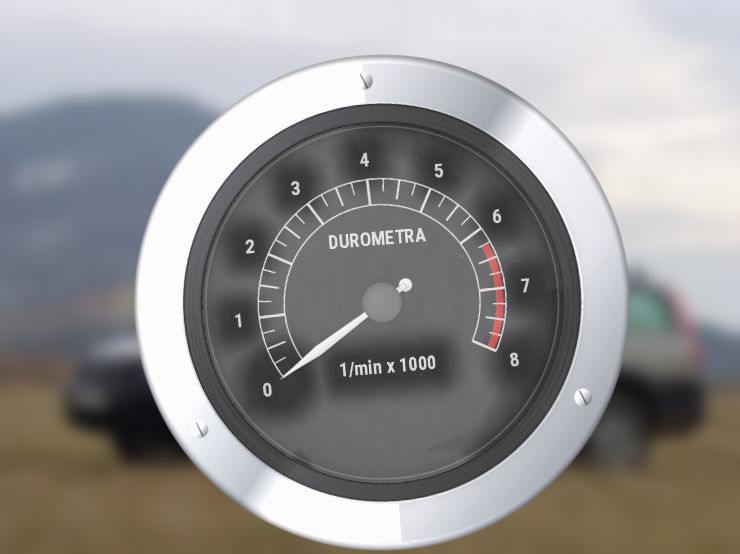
rpm 0
